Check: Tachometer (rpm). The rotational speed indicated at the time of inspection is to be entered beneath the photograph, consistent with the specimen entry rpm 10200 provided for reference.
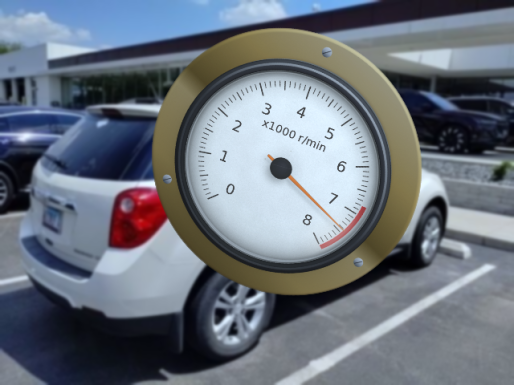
rpm 7400
